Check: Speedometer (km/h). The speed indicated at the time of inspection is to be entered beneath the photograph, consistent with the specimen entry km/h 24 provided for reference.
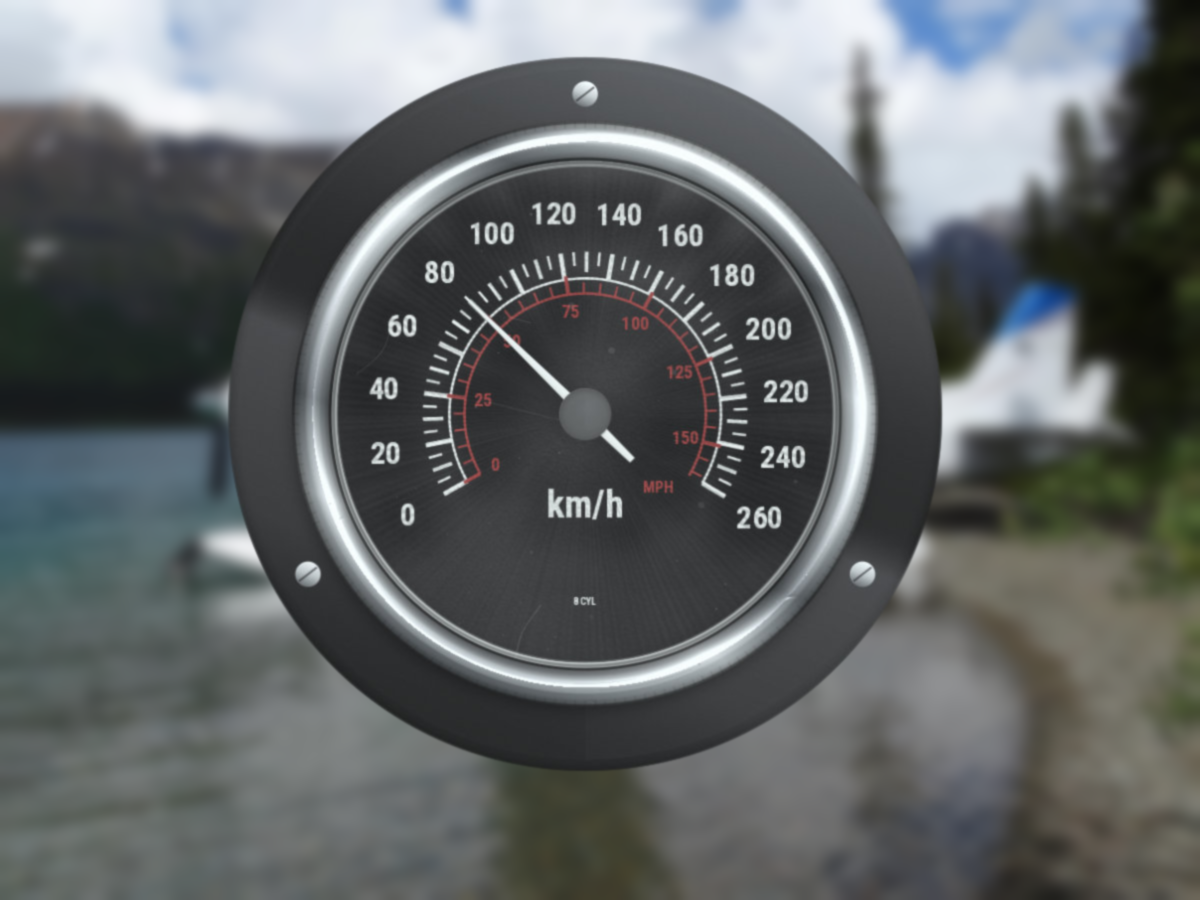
km/h 80
